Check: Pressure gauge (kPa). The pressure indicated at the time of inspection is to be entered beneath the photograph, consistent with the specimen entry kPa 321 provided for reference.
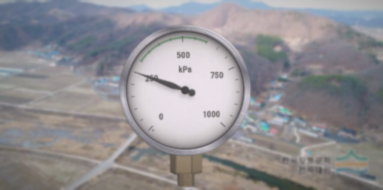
kPa 250
